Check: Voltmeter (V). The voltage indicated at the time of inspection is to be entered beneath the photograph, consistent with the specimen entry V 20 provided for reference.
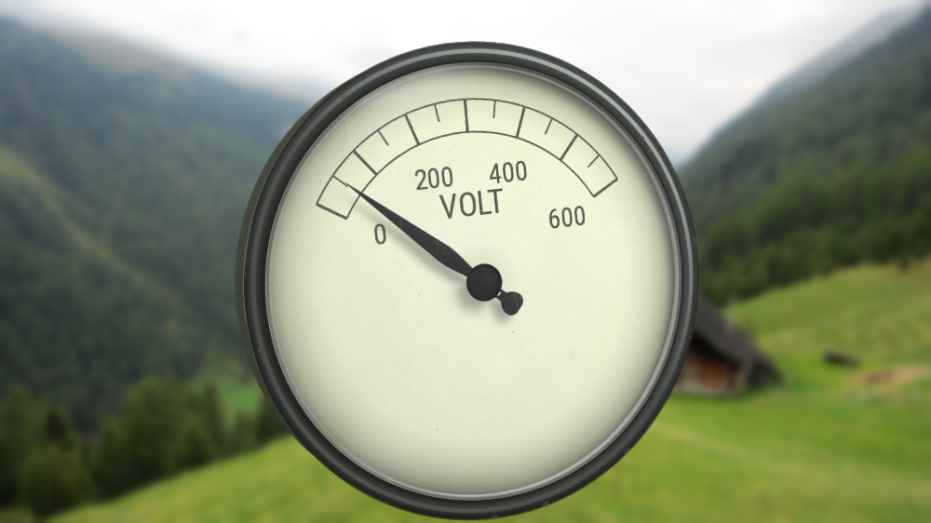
V 50
